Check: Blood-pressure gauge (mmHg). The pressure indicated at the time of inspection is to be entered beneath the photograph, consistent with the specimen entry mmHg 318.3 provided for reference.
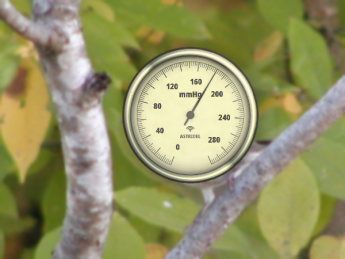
mmHg 180
